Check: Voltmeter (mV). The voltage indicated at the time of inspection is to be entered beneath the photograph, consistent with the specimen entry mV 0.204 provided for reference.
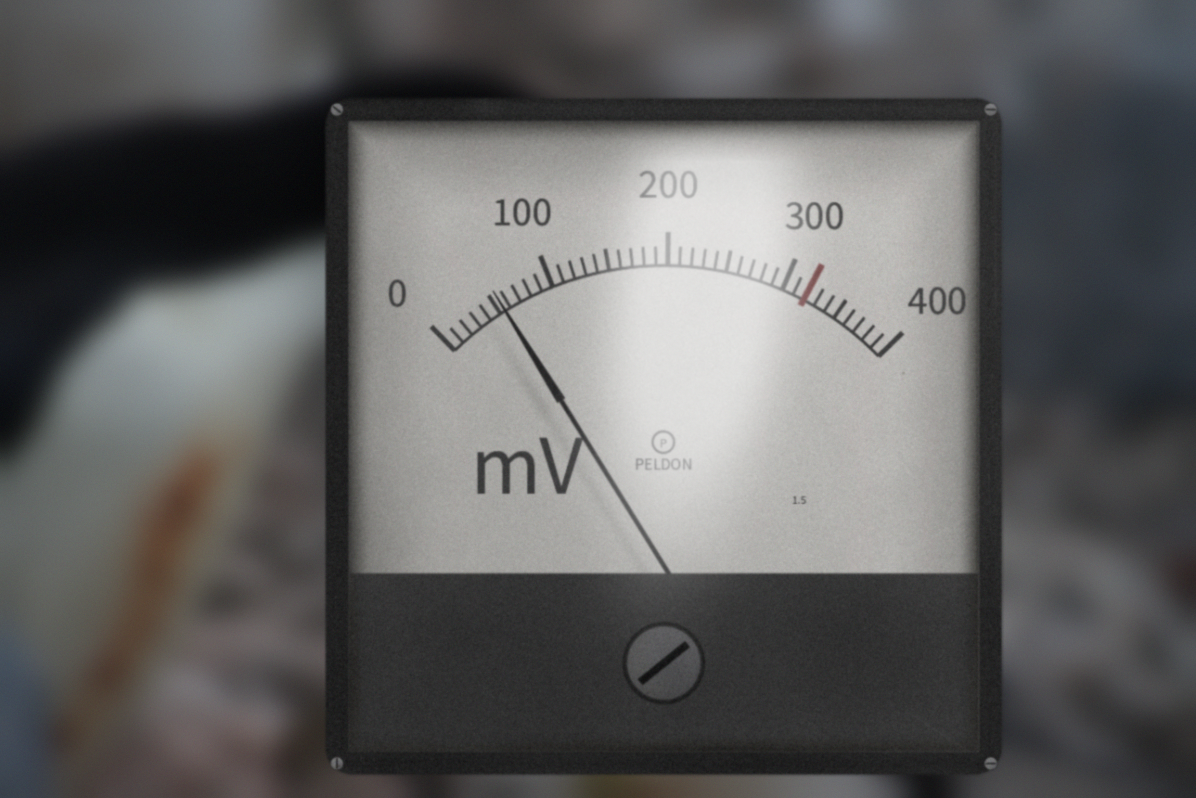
mV 55
